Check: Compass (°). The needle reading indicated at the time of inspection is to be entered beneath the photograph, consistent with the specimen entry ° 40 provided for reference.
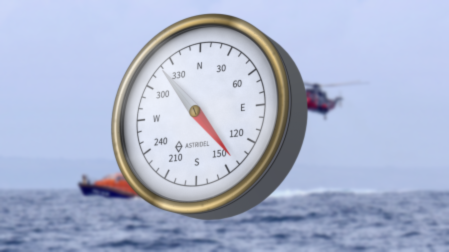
° 140
